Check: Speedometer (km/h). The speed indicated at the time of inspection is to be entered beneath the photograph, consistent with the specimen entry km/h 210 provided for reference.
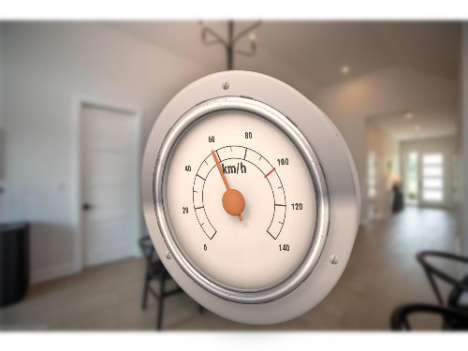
km/h 60
